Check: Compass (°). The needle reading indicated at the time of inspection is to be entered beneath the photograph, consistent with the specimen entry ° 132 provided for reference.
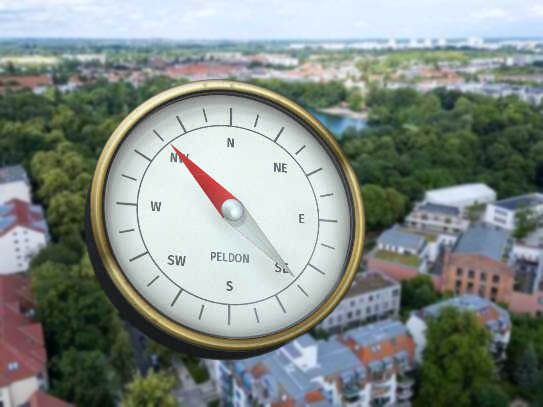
° 315
